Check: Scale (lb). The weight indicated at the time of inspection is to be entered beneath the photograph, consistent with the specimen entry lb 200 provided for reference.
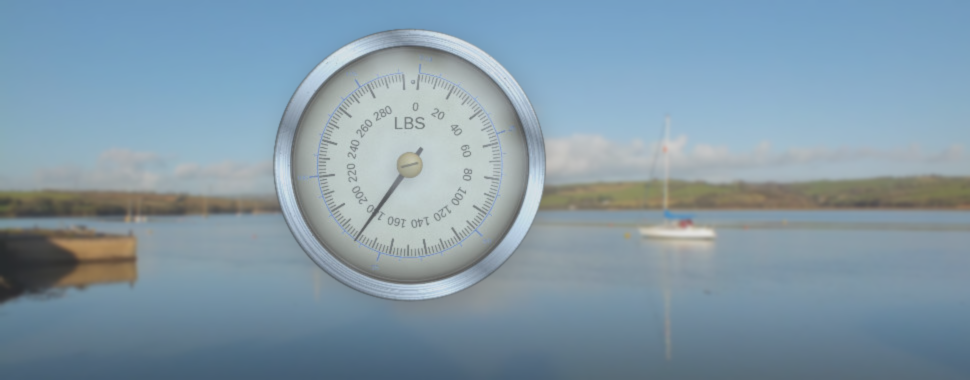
lb 180
